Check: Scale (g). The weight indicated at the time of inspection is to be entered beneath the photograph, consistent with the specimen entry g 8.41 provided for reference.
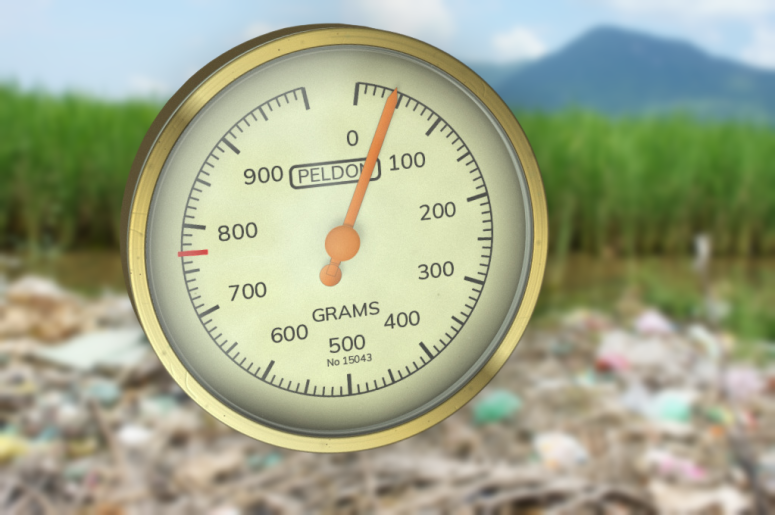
g 40
